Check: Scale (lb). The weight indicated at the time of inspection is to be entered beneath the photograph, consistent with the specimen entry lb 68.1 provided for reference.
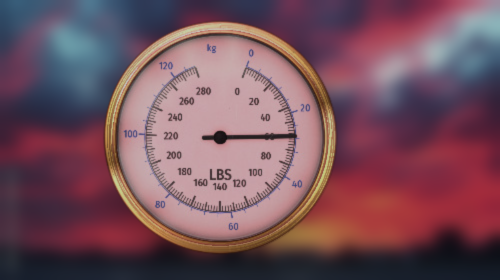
lb 60
